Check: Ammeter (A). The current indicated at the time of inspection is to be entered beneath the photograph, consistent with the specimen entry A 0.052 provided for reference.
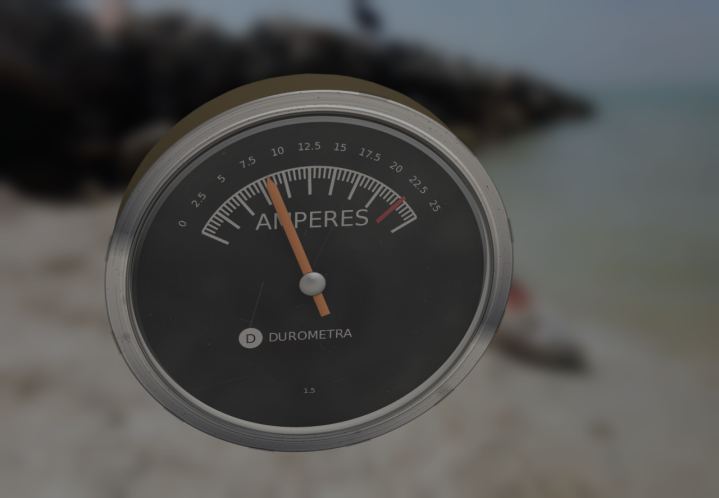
A 8.5
